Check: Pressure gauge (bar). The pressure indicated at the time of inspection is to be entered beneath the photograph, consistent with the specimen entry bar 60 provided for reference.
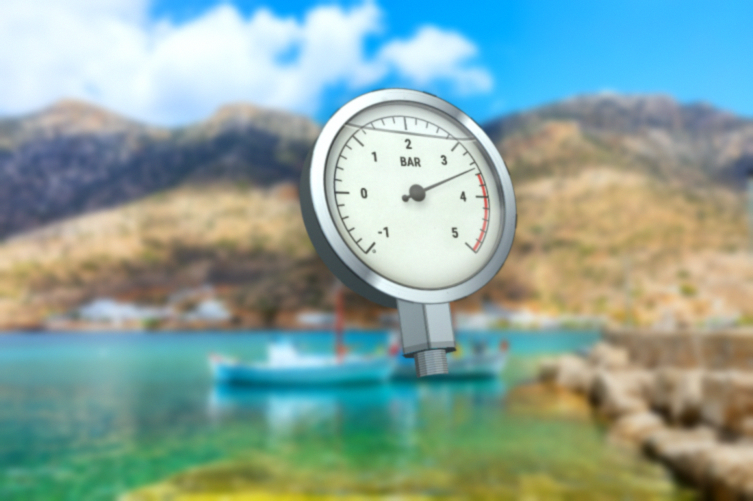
bar 3.5
